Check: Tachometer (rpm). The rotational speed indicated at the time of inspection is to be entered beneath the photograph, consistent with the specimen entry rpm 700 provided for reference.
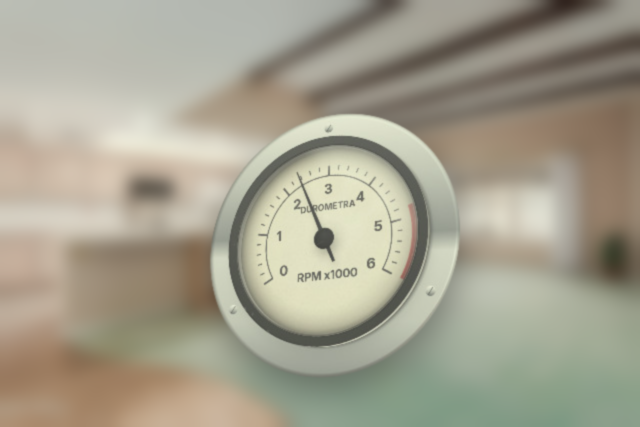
rpm 2400
